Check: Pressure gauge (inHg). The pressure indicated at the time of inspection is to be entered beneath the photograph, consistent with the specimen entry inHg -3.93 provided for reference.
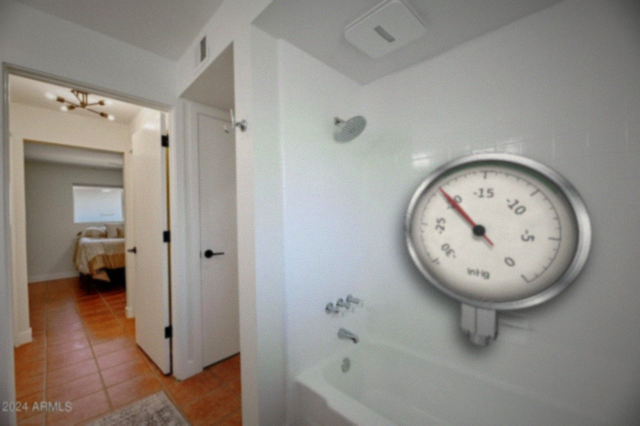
inHg -20
